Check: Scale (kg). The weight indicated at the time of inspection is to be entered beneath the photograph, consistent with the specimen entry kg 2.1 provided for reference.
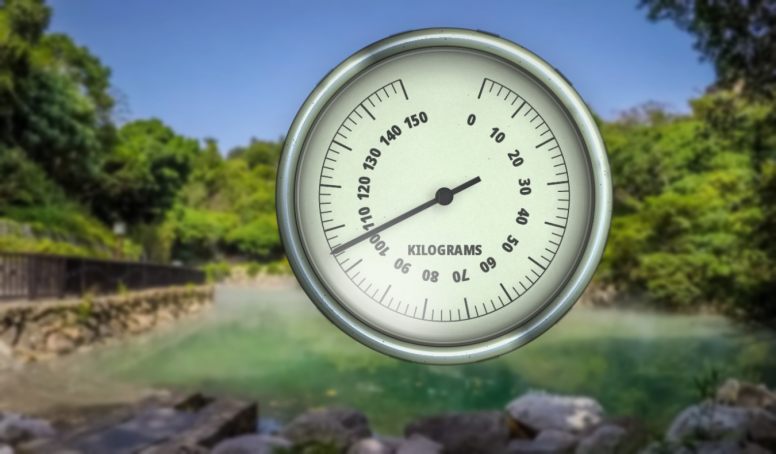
kg 105
